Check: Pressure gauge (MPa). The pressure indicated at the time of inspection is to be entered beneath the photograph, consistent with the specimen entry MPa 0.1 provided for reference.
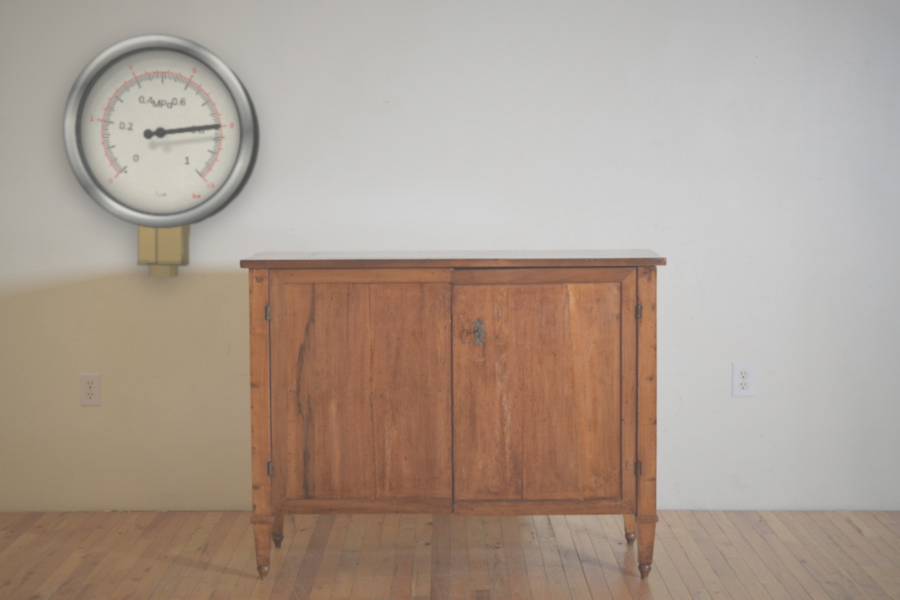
MPa 0.8
